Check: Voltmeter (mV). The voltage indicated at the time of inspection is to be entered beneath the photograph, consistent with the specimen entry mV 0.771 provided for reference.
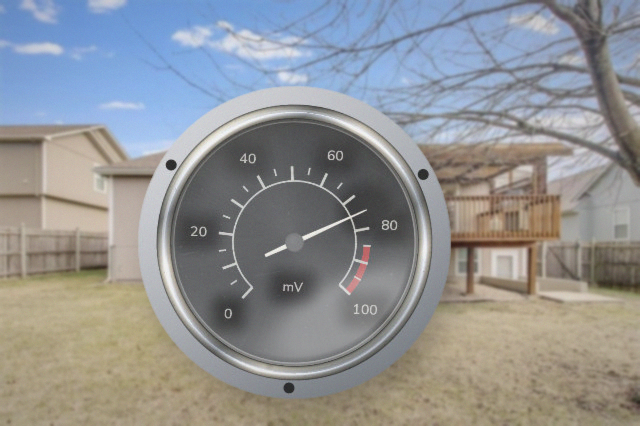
mV 75
